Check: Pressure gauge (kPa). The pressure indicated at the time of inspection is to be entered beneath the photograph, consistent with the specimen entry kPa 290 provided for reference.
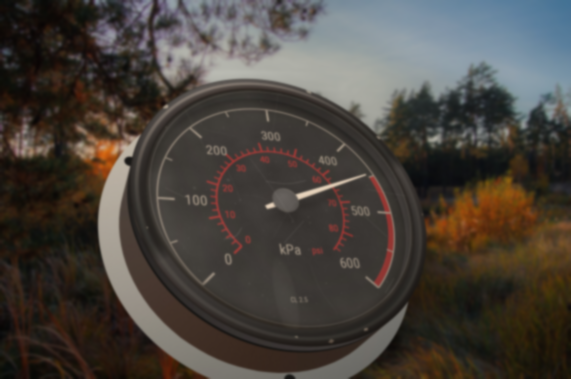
kPa 450
